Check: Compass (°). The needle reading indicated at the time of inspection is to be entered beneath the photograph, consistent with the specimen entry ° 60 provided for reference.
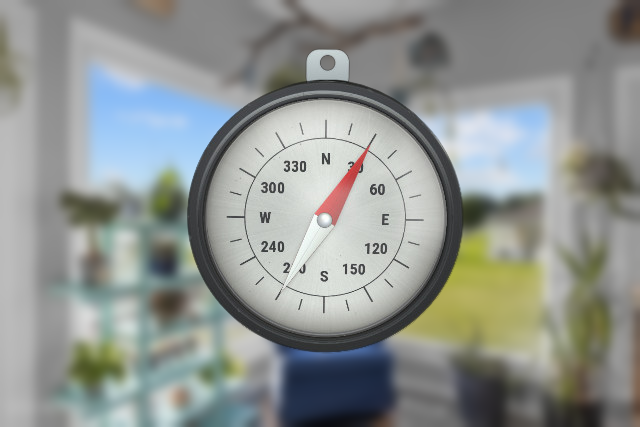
° 30
